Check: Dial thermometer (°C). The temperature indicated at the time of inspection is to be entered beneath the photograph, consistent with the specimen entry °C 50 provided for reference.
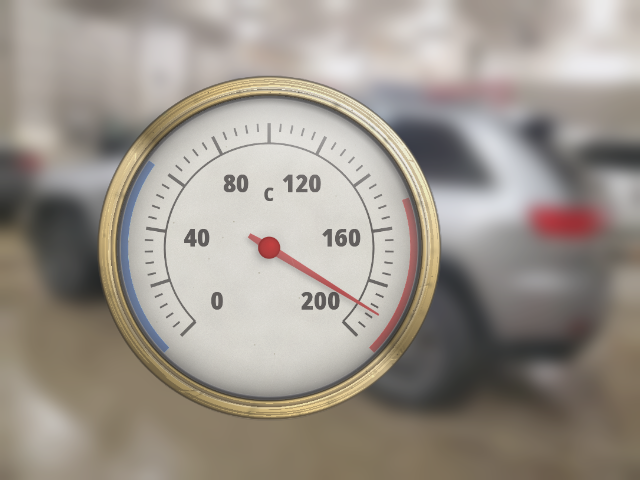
°C 190
